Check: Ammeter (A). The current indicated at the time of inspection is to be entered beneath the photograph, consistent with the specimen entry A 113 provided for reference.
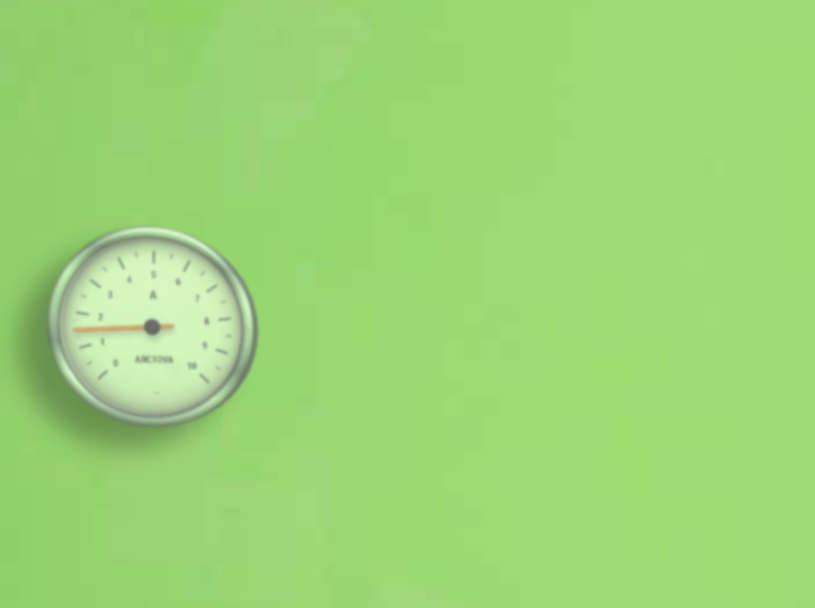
A 1.5
